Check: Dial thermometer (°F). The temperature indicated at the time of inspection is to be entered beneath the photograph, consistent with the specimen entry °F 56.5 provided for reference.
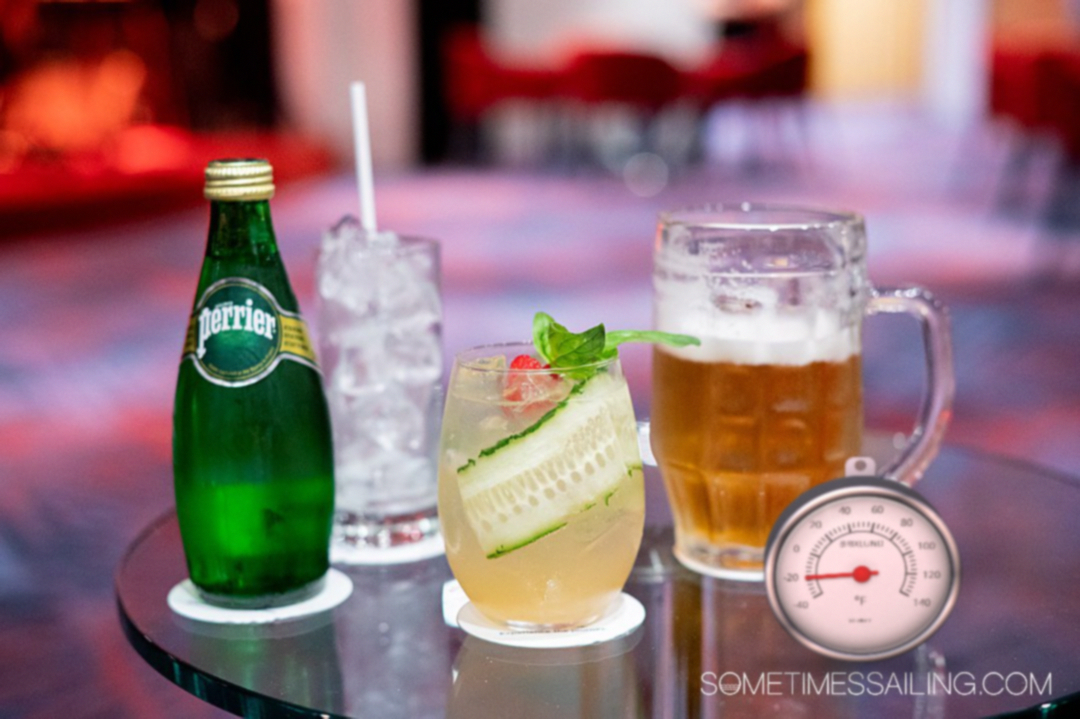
°F -20
